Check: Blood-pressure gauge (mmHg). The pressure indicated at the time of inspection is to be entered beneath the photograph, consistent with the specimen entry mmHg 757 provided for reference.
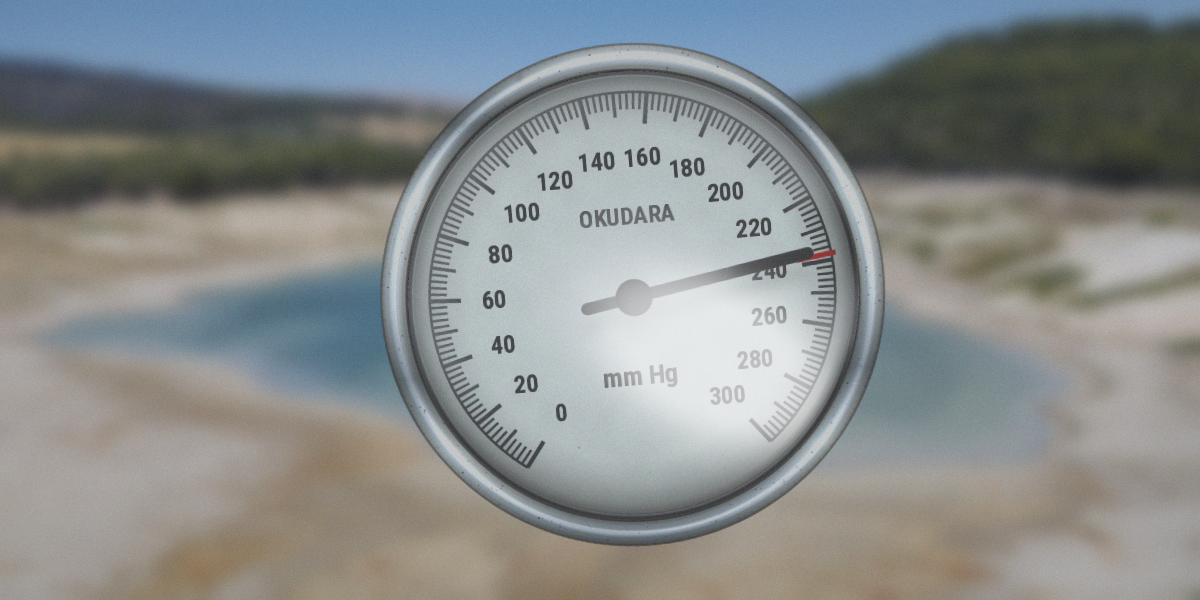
mmHg 236
